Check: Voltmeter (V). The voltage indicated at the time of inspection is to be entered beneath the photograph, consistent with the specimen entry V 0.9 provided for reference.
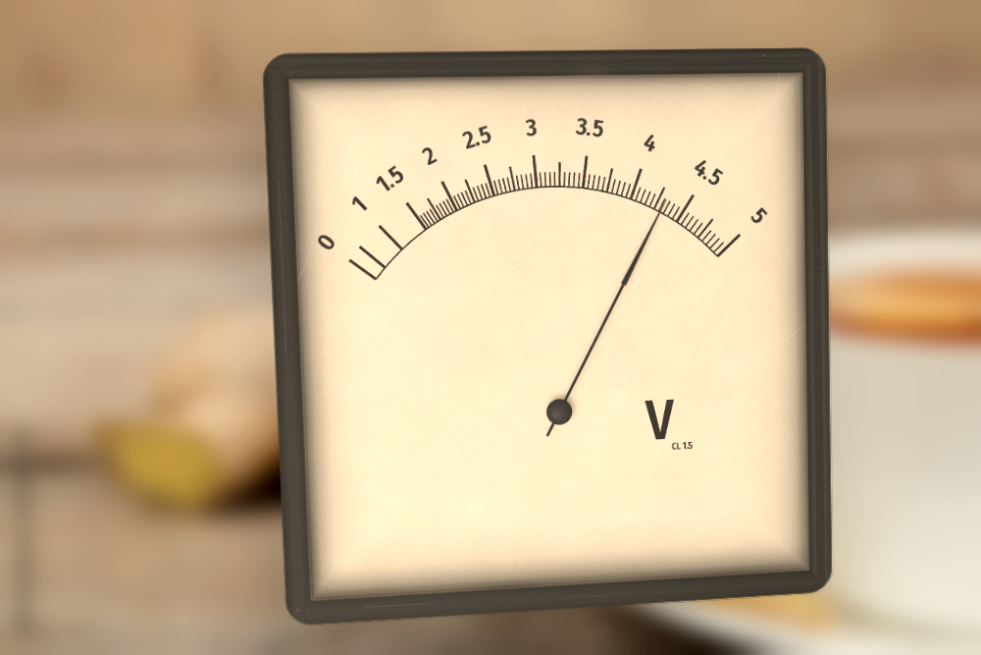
V 4.3
